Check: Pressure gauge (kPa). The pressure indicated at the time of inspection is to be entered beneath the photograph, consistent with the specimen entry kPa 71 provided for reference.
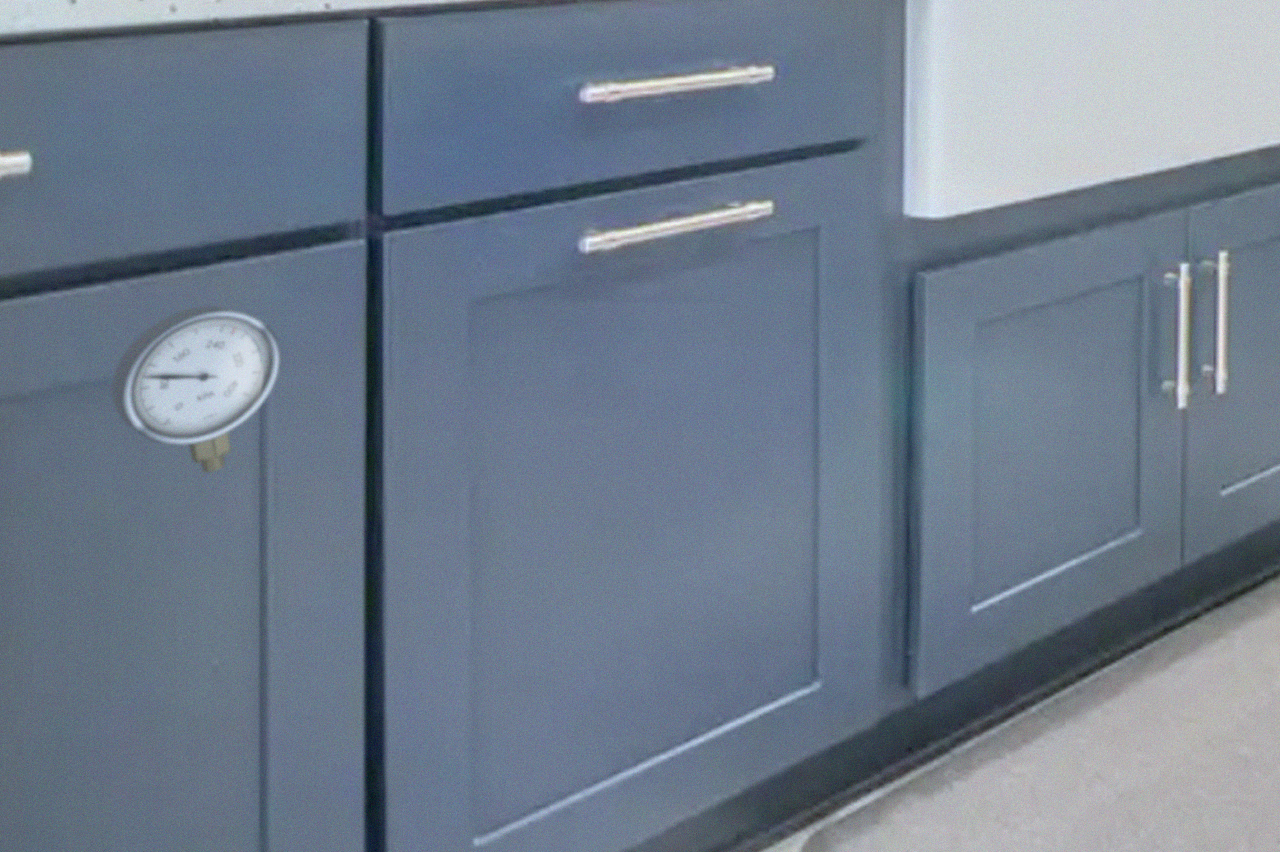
kPa 100
